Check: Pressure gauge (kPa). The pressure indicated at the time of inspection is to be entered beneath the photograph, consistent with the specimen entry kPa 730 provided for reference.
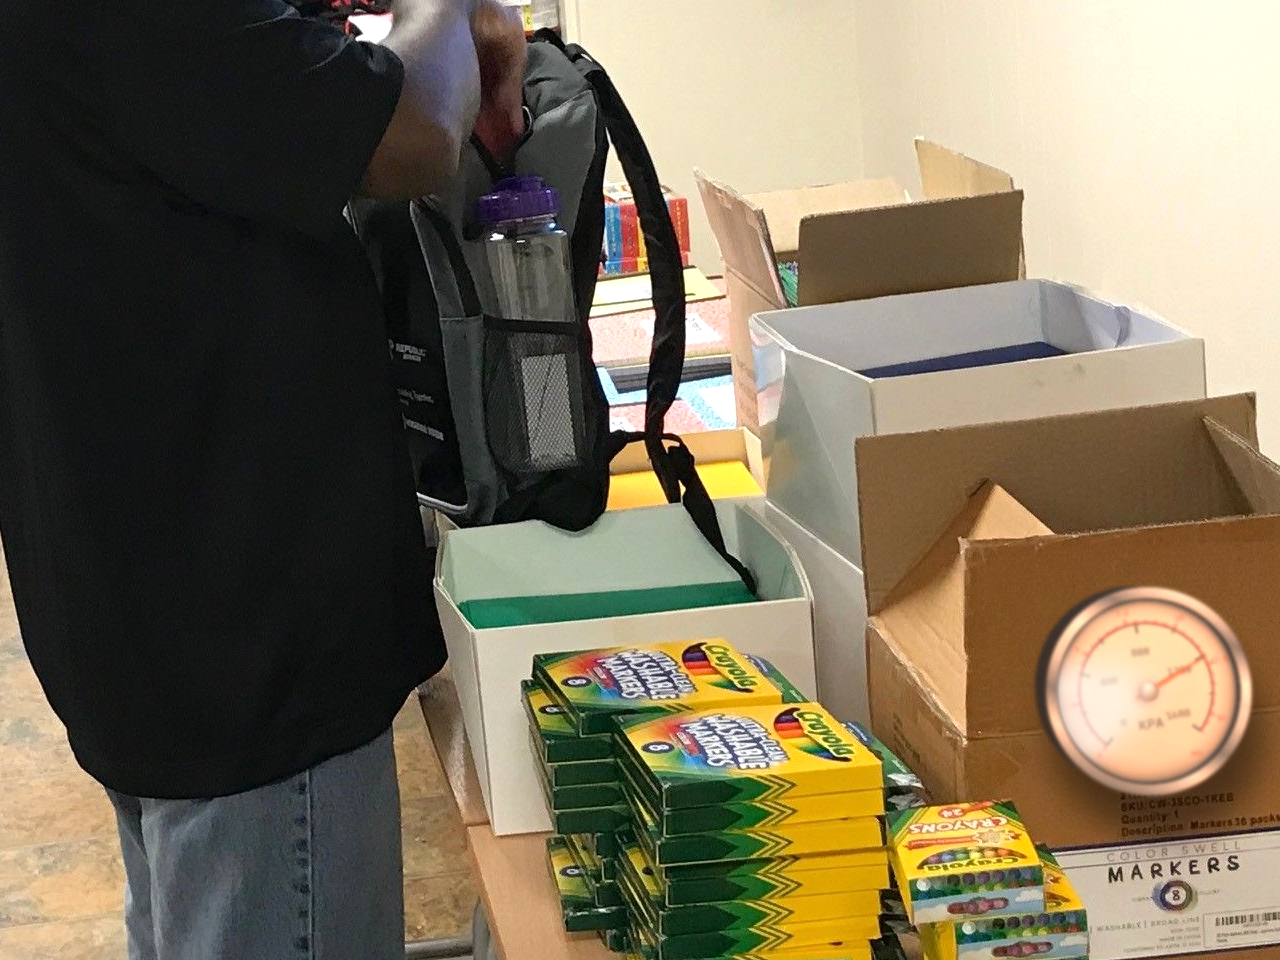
kPa 1200
